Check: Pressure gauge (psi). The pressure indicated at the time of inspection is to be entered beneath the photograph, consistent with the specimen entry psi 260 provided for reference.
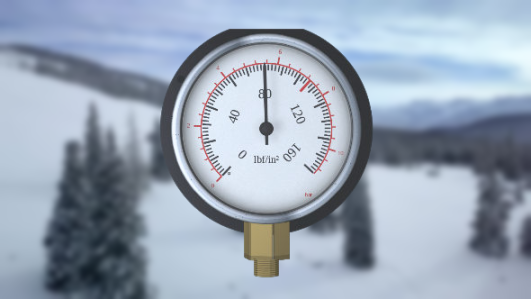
psi 80
